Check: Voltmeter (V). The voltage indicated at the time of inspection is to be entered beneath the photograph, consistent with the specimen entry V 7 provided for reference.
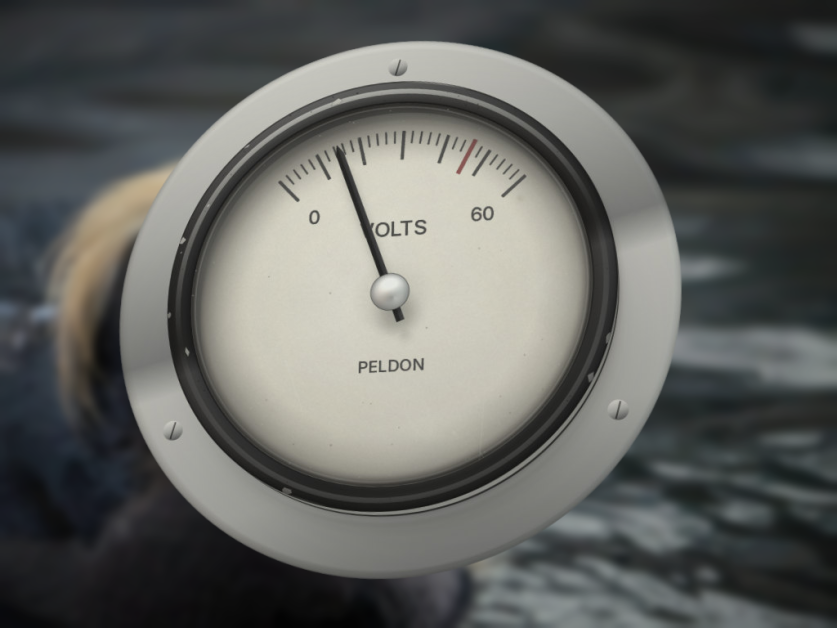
V 15
